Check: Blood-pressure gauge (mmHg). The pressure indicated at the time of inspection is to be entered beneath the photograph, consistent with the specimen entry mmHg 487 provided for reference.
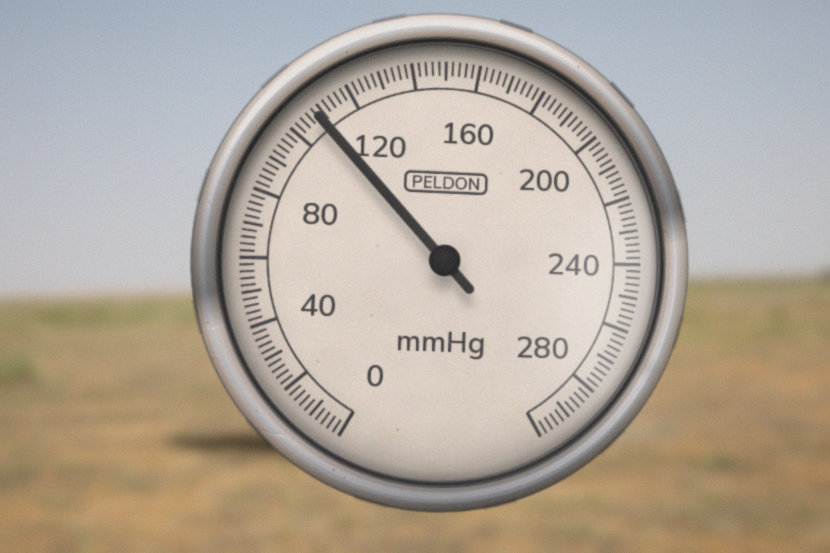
mmHg 108
